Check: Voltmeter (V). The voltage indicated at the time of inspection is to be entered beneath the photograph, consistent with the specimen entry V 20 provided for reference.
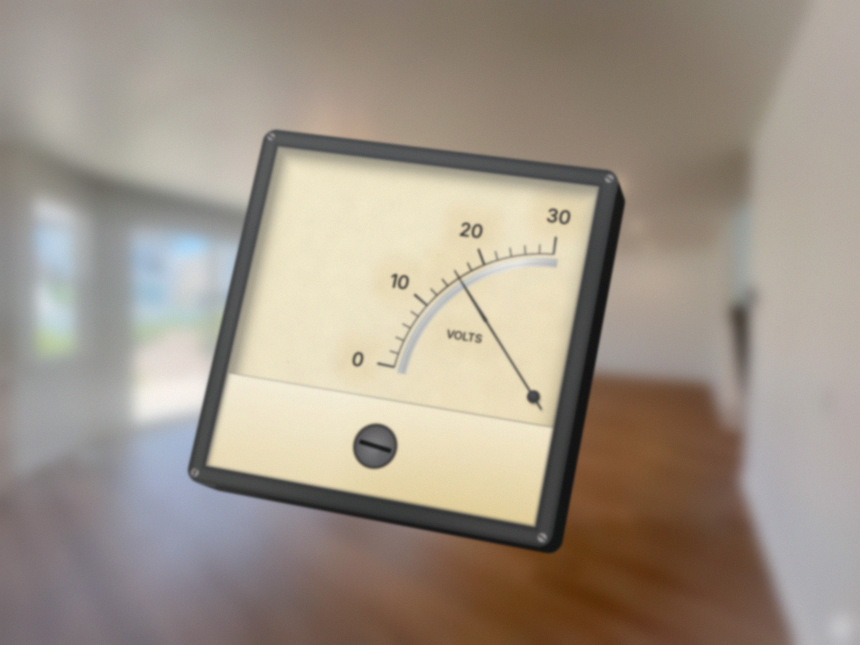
V 16
